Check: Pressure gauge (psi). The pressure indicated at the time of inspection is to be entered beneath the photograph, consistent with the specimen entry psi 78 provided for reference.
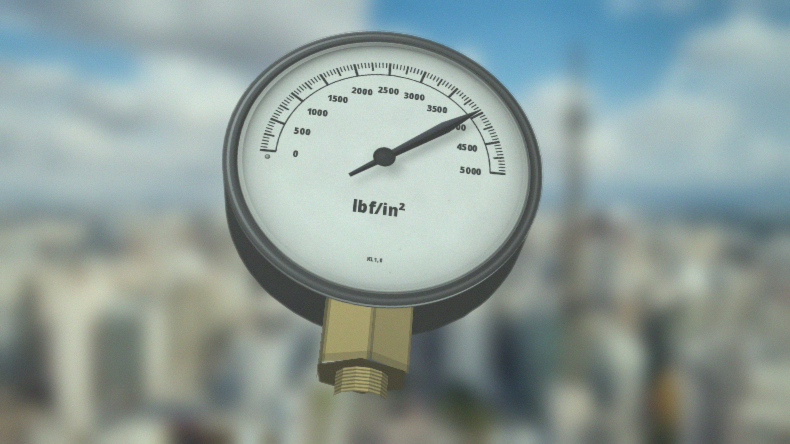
psi 4000
